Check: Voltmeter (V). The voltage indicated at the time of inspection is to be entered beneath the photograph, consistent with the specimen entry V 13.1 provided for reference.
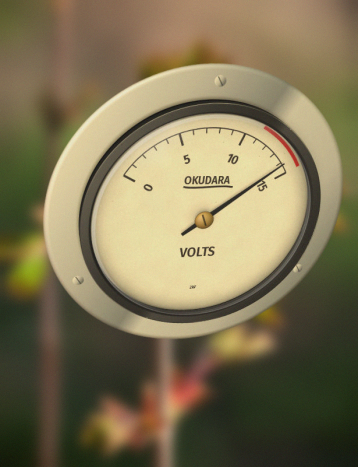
V 14
